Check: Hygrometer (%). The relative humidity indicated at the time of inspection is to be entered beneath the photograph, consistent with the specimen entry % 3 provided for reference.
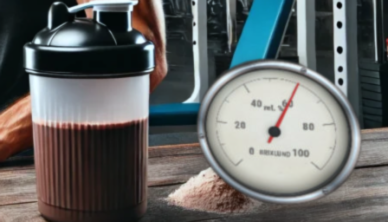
% 60
